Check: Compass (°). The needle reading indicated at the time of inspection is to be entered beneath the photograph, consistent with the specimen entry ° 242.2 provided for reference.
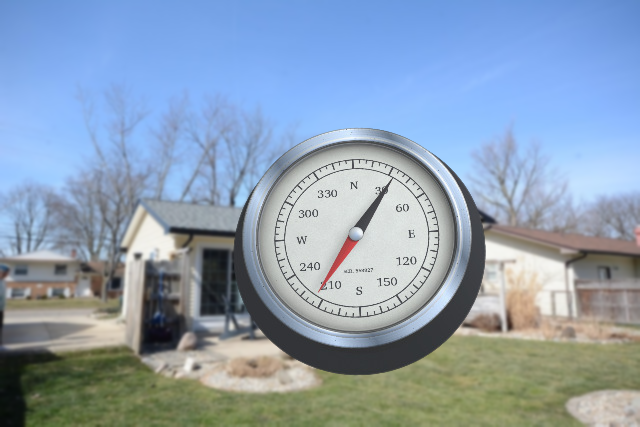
° 215
